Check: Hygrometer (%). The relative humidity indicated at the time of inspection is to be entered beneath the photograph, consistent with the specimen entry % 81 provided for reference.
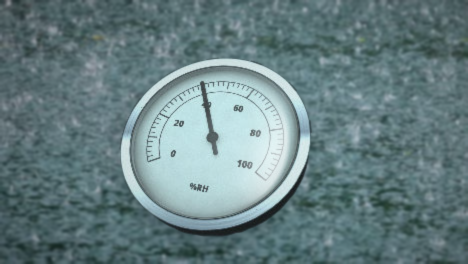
% 40
